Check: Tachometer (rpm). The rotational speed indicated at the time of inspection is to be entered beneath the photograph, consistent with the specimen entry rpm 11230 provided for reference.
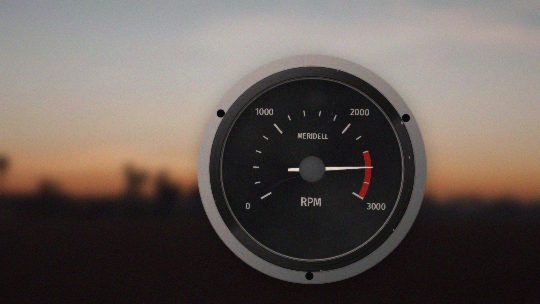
rpm 2600
